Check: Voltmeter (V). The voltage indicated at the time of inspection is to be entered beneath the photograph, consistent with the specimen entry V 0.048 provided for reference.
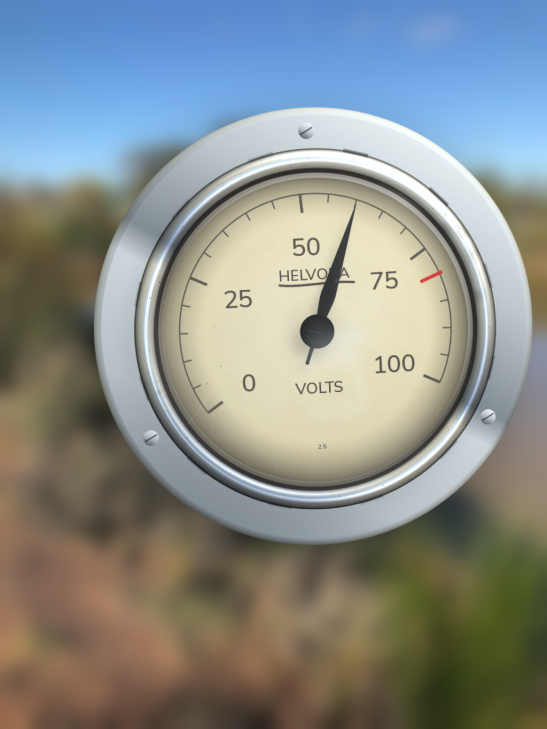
V 60
